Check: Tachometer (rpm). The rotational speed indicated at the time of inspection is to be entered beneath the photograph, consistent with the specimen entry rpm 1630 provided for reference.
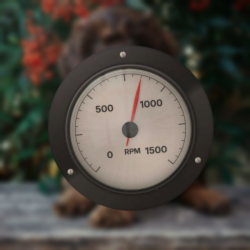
rpm 850
